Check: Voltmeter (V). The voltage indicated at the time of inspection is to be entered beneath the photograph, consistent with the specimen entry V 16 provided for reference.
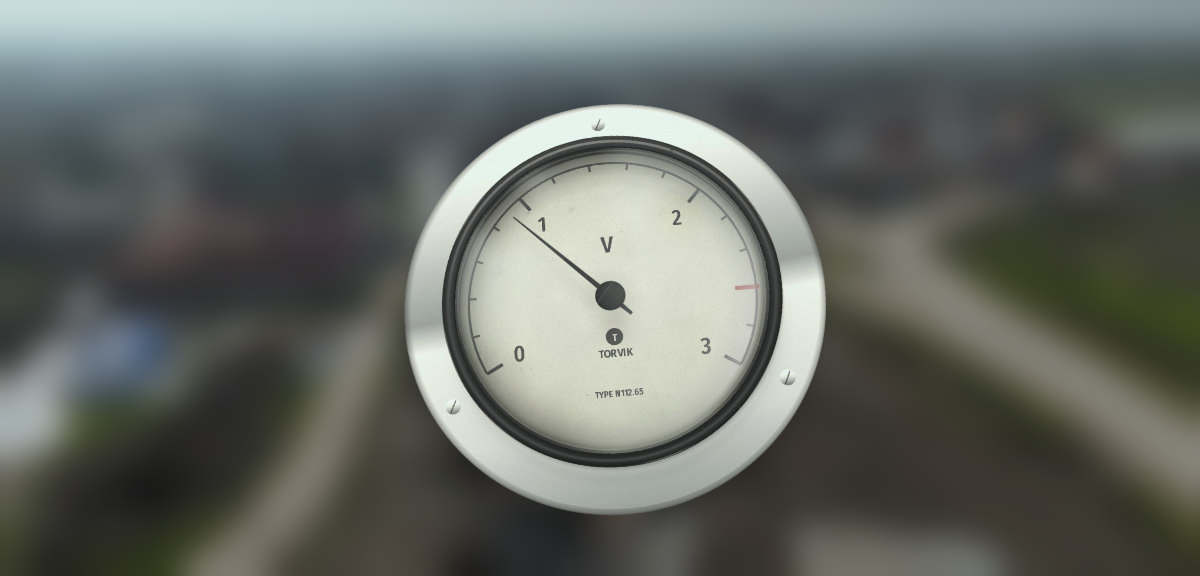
V 0.9
